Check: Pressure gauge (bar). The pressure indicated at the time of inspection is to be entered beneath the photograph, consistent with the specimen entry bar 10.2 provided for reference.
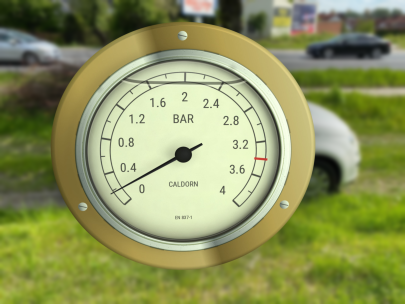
bar 0.2
